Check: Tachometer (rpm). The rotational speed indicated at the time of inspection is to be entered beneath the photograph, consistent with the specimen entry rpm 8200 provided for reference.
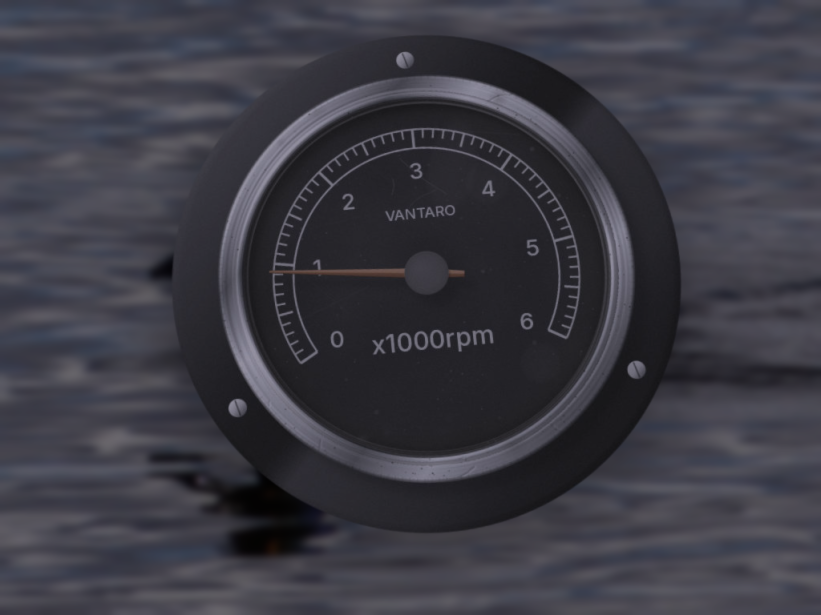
rpm 900
